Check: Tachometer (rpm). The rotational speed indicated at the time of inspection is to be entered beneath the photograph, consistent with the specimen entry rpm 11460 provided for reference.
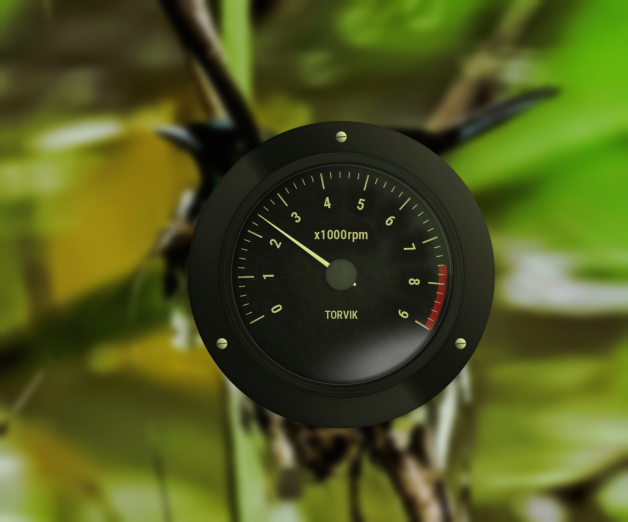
rpm 2400
